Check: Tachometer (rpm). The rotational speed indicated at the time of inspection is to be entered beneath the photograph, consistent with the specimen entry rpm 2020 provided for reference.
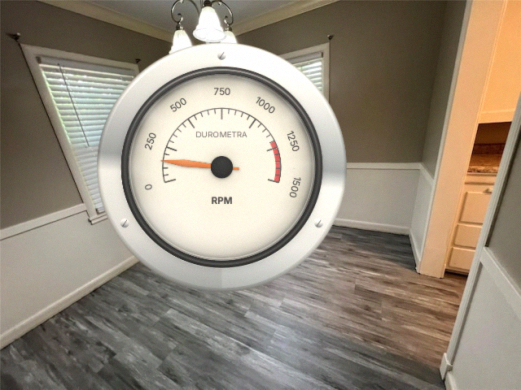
rpm 150
